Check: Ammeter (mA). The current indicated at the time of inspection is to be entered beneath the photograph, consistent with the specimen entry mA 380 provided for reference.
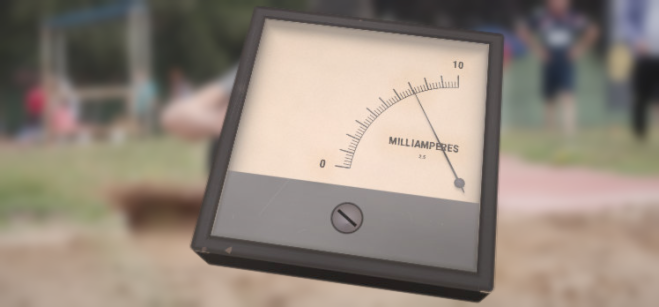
mA 7
